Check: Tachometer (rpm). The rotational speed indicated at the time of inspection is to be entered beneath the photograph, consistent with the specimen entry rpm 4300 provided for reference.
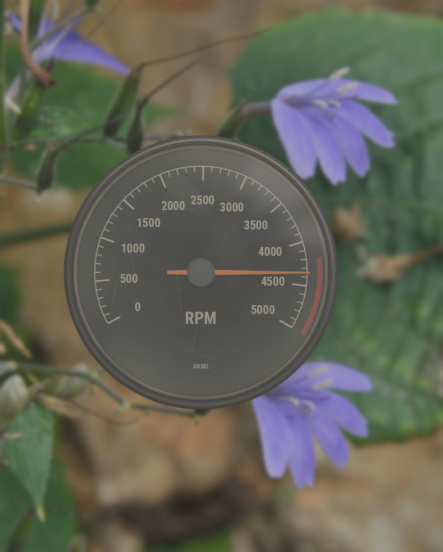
rpm 4350
